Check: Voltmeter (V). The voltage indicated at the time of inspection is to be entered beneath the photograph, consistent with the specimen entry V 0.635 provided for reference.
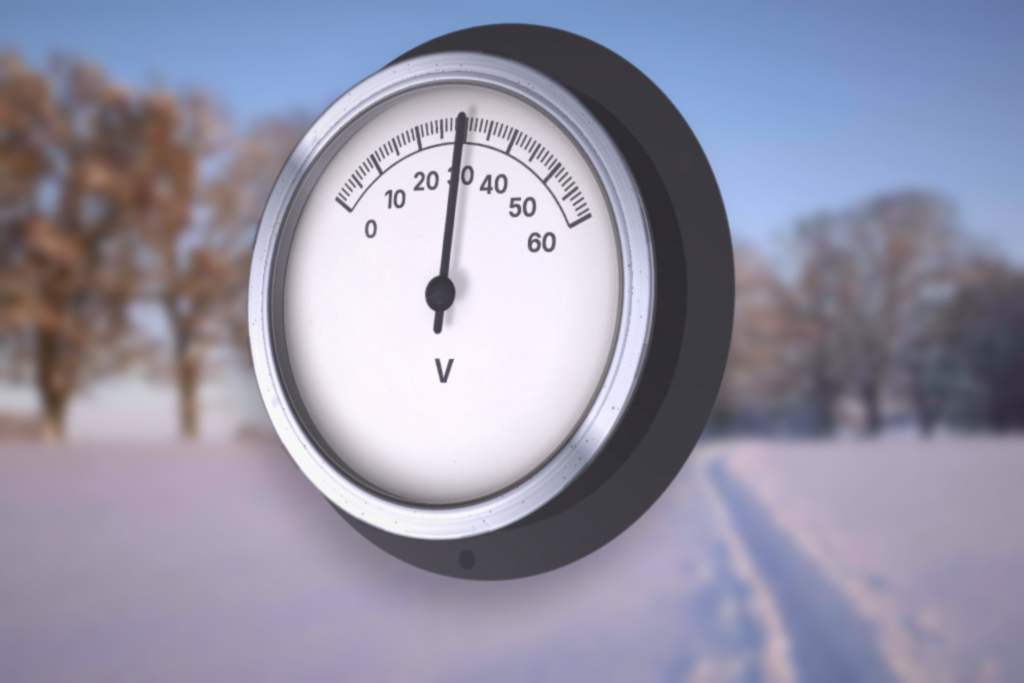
V 30
